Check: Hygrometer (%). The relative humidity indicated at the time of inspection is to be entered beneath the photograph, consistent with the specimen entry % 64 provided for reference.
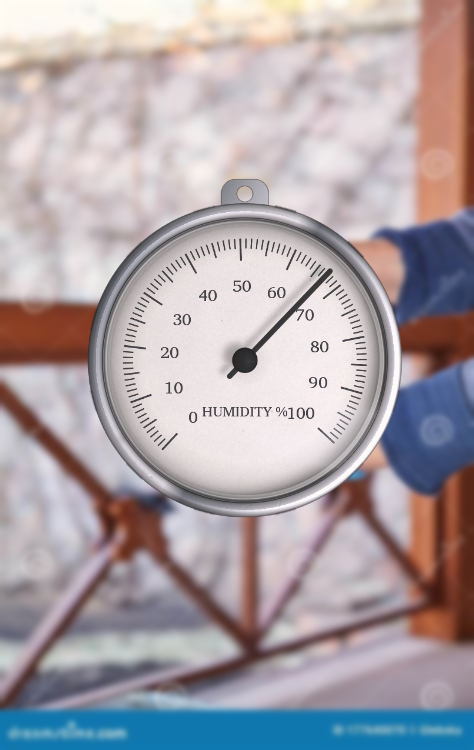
% 67
